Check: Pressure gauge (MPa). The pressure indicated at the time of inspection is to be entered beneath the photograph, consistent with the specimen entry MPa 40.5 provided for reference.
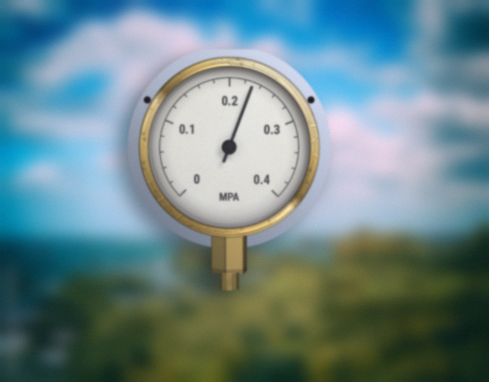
MPa 0.23
